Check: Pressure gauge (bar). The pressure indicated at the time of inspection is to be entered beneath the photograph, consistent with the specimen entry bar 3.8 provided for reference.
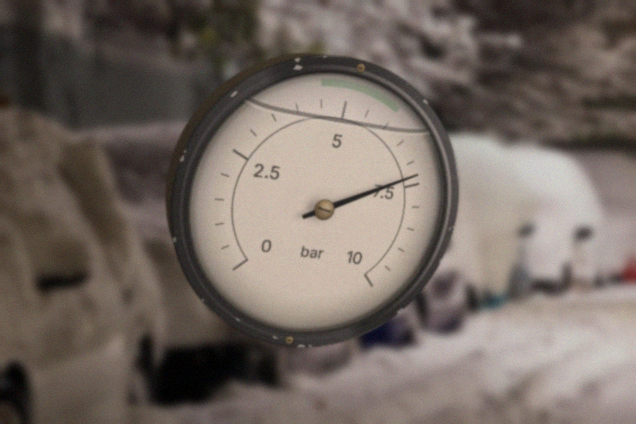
bar 7.25
